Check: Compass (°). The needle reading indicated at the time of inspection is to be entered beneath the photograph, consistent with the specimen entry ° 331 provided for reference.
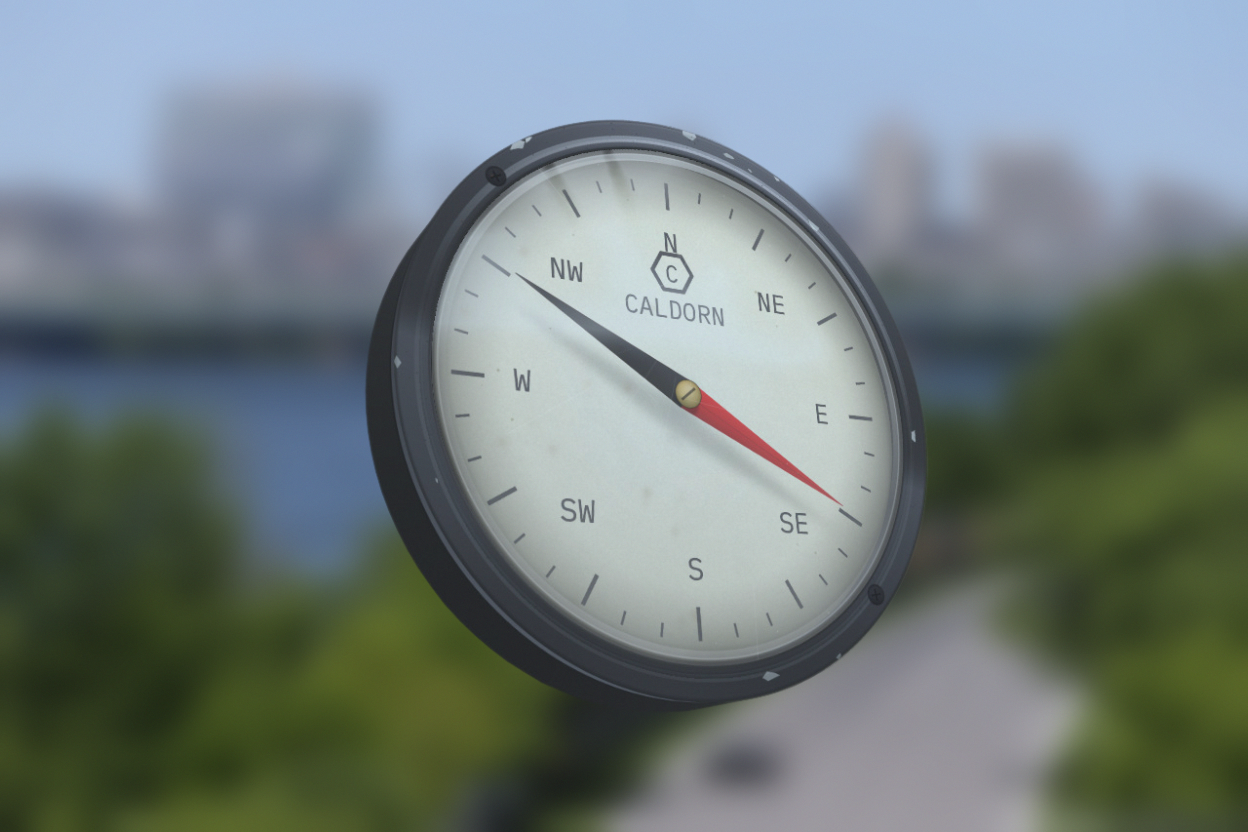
° 120
